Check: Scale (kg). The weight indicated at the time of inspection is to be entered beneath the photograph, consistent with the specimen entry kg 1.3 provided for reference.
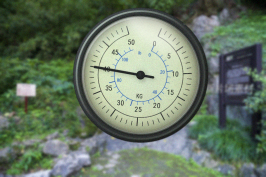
kg 40
